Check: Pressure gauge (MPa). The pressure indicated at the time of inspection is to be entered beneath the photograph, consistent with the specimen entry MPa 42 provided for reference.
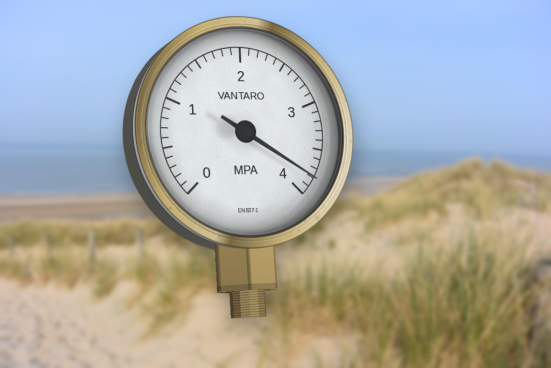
MPa 3.8
